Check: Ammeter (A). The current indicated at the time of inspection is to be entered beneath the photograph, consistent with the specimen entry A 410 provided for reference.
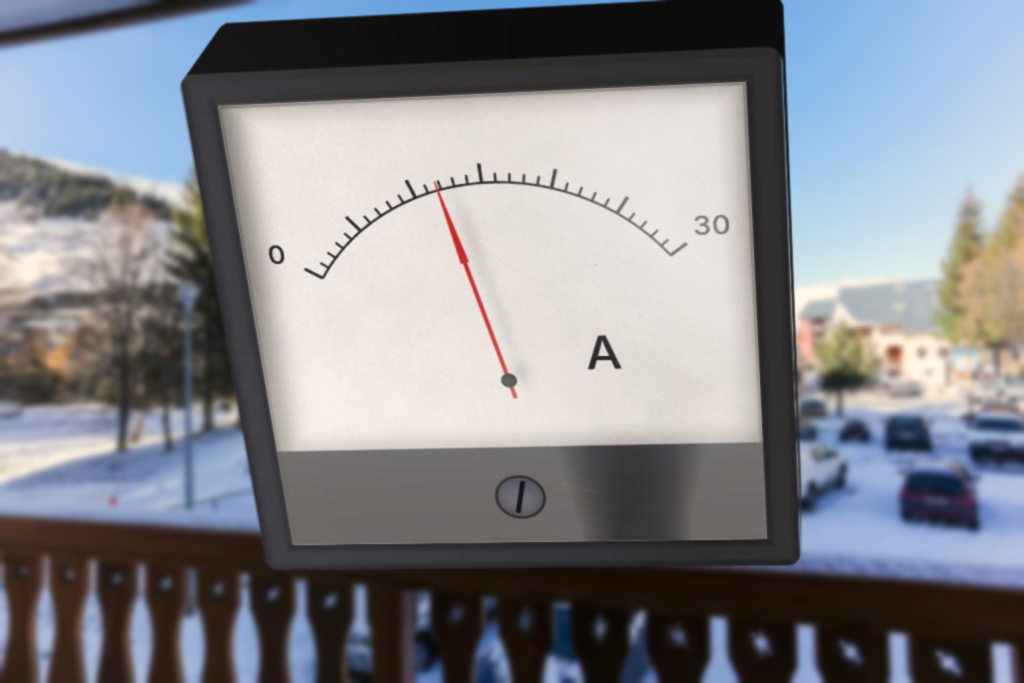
A 12
